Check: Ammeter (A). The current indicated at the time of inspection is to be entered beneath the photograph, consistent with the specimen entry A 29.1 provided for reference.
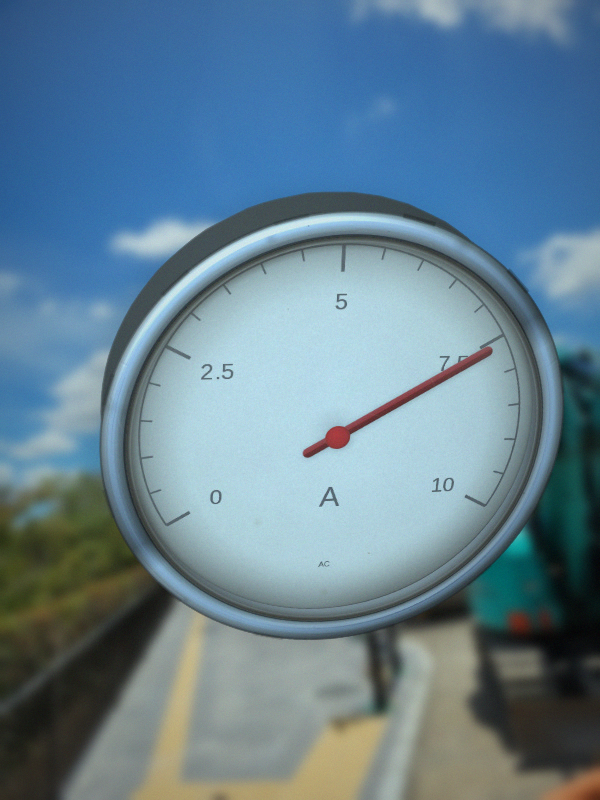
A 7.5
